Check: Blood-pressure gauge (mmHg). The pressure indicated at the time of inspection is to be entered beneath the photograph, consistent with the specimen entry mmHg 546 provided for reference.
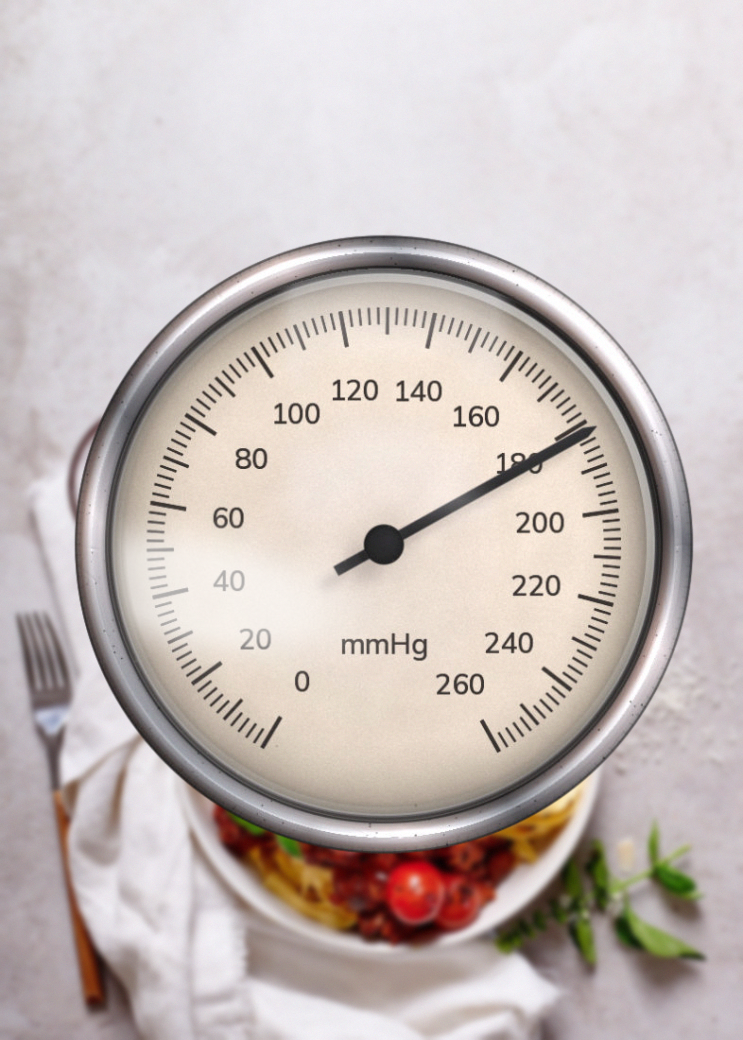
mmHg 182
